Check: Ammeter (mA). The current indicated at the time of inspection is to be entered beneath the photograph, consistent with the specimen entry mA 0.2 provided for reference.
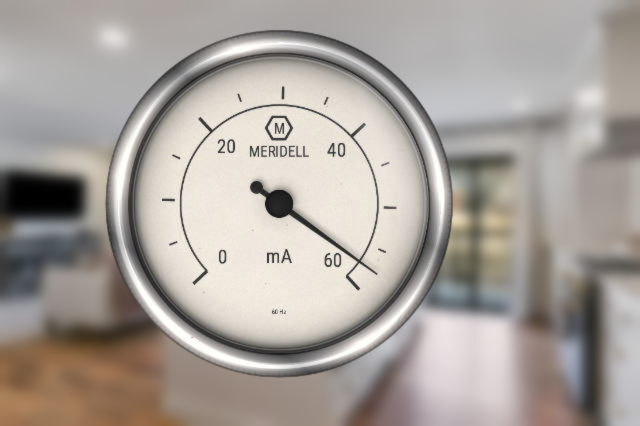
mA 57.5
